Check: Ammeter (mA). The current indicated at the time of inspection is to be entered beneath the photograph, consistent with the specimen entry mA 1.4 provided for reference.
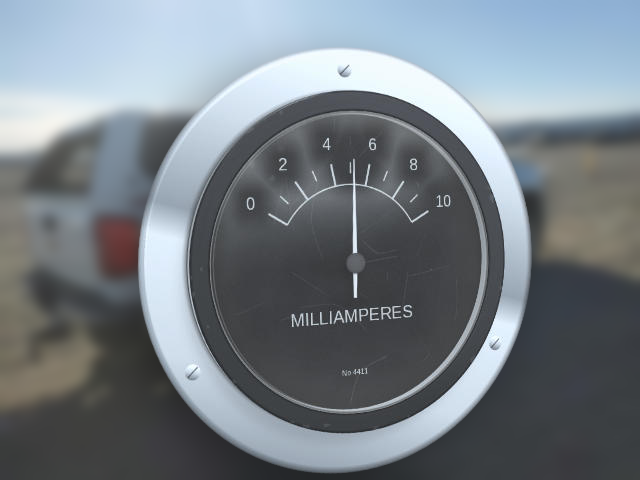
mA 5
